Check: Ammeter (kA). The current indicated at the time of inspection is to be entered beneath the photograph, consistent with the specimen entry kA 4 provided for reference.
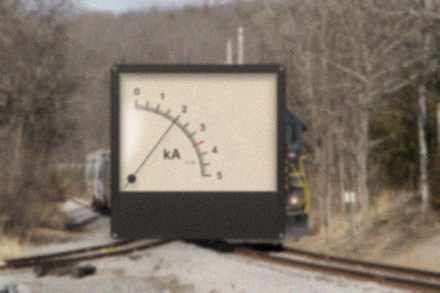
kA 2
